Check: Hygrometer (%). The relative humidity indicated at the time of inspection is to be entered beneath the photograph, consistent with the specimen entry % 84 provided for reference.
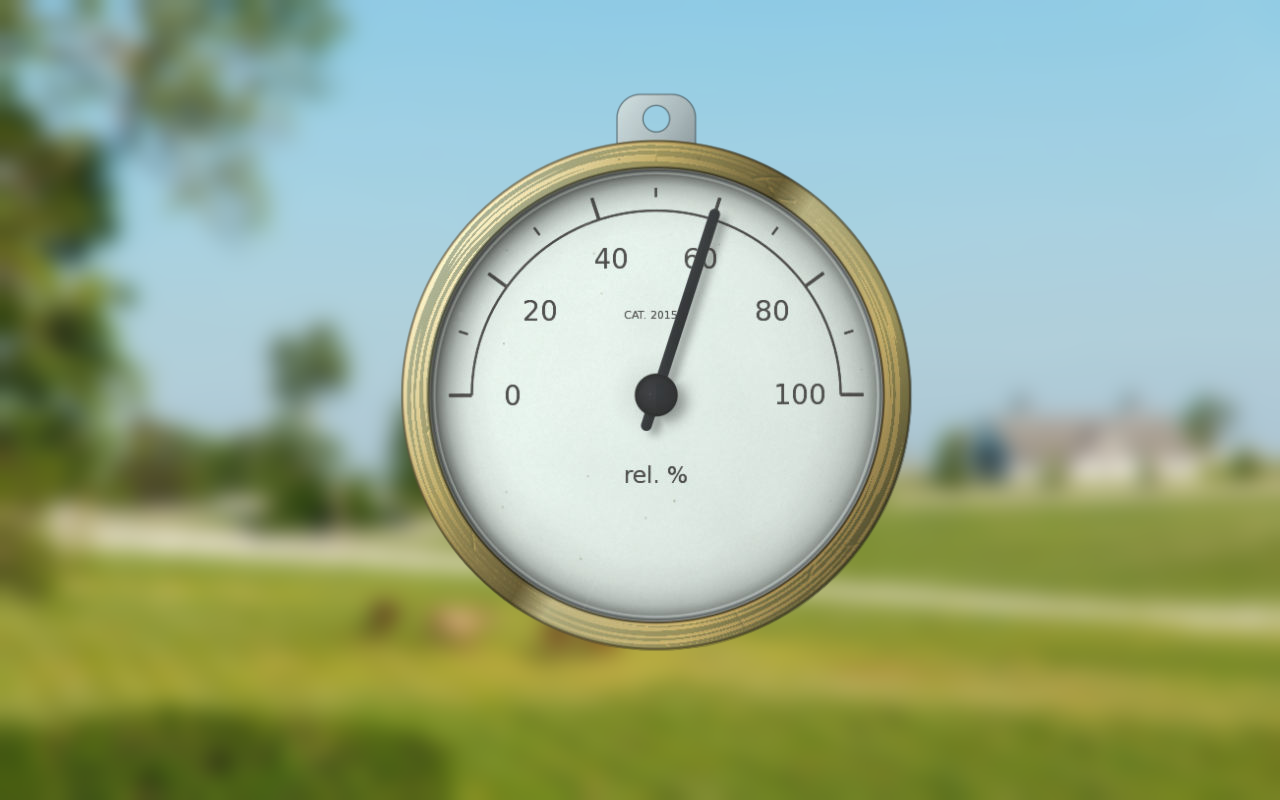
% 60
